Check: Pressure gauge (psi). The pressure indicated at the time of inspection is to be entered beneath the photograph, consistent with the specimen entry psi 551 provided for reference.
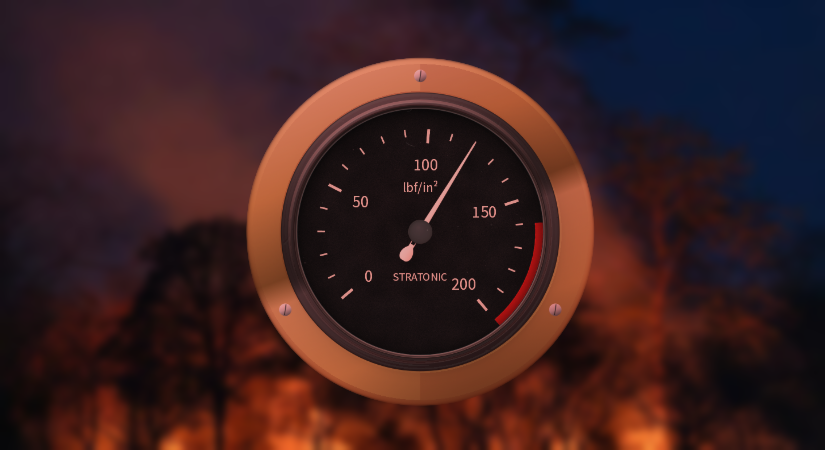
psi 120
